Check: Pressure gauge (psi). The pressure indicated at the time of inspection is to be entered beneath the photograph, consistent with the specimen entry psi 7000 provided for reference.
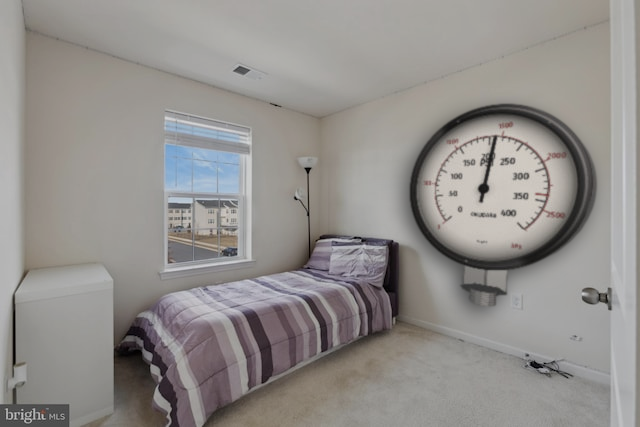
psi 210
